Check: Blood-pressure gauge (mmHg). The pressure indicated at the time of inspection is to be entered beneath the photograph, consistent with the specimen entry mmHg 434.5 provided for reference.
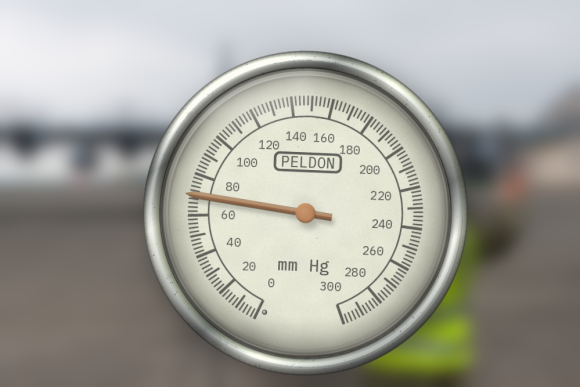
mmHg 70
